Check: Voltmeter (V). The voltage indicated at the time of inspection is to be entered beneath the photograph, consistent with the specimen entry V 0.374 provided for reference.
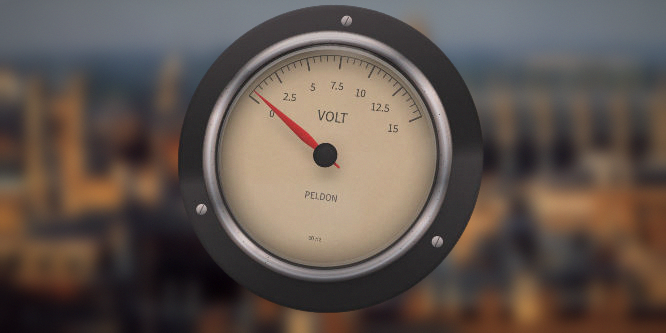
V 0.5
